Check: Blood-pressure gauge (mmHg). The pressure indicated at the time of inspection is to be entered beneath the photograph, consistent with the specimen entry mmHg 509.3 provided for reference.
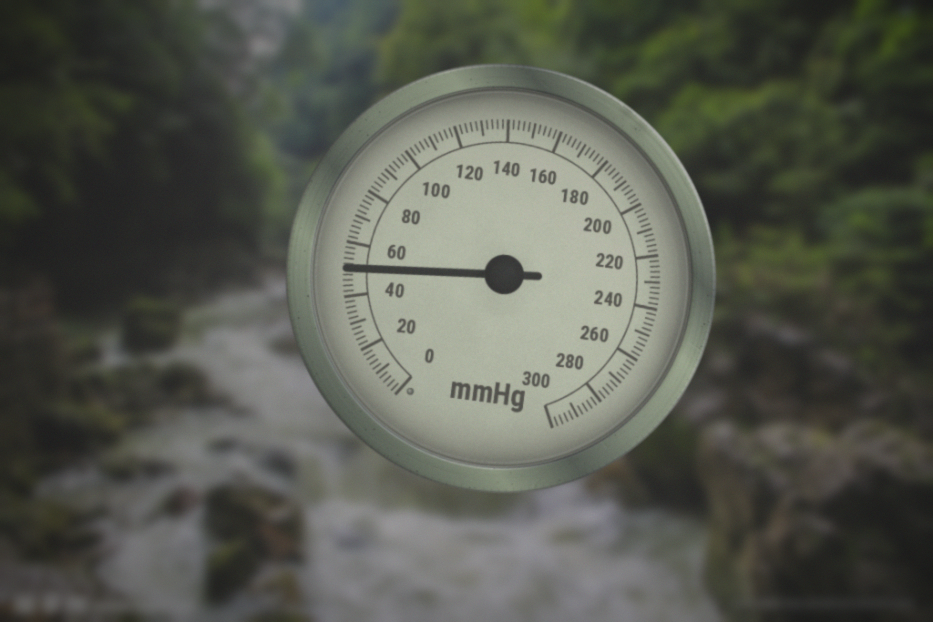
mmHg 50
